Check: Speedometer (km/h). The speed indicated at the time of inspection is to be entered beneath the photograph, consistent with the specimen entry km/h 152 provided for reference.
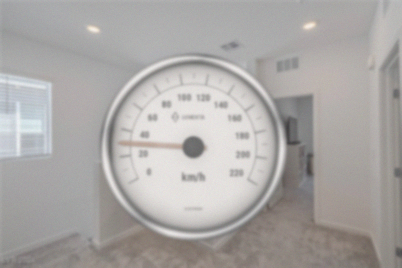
km/h 30
